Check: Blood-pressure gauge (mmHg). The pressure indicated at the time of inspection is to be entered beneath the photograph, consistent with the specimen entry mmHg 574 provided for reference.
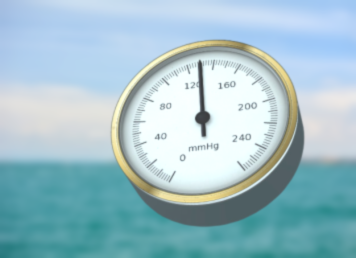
mmHg 130
